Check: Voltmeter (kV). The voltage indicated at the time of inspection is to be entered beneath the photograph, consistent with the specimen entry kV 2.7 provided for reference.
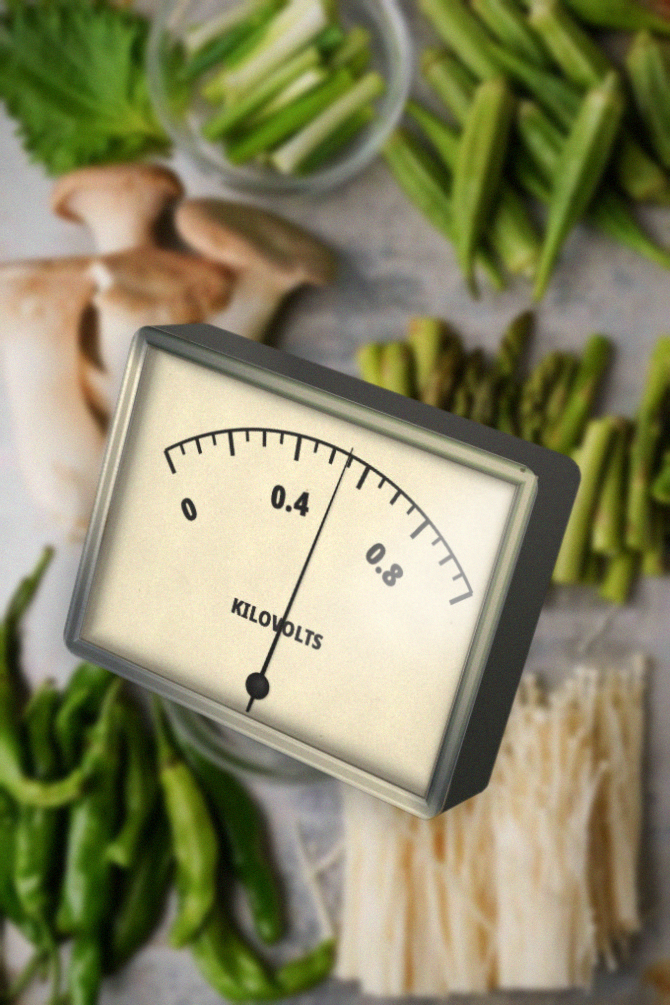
kV 0.55
